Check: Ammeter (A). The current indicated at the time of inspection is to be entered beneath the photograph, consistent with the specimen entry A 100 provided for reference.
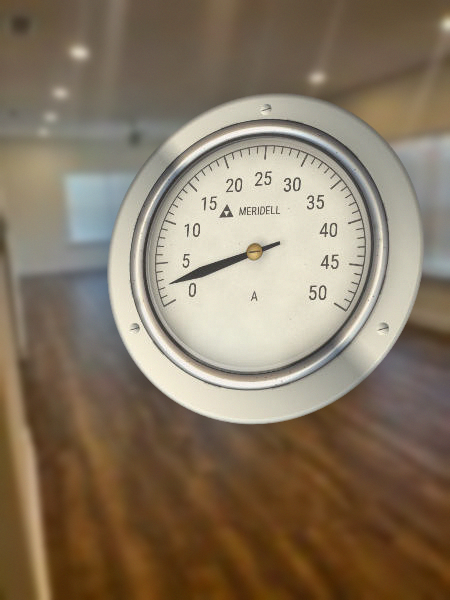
A 2
